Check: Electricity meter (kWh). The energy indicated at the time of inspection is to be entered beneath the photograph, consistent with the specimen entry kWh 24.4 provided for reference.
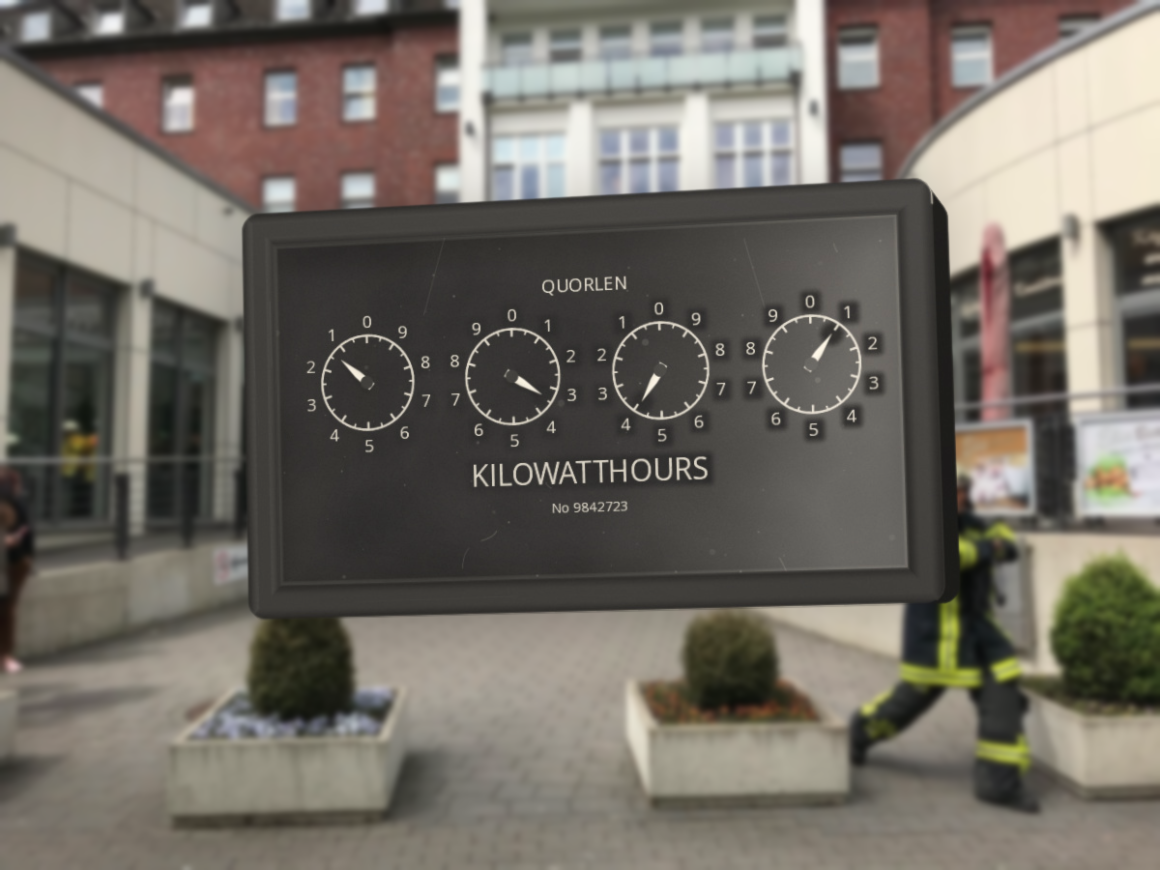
kWh 1341
